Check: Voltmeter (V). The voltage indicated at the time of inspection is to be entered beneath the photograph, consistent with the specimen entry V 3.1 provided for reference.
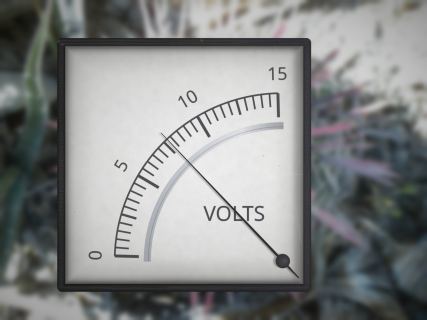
V 7.75
